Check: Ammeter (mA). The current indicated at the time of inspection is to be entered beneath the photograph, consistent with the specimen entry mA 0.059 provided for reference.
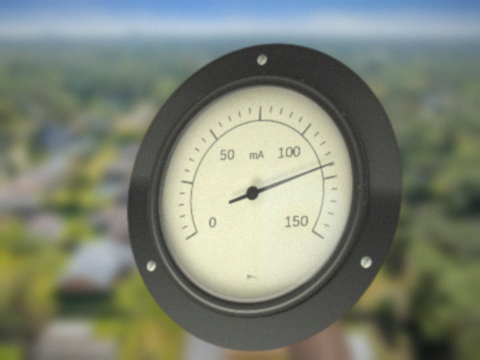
mA 120
